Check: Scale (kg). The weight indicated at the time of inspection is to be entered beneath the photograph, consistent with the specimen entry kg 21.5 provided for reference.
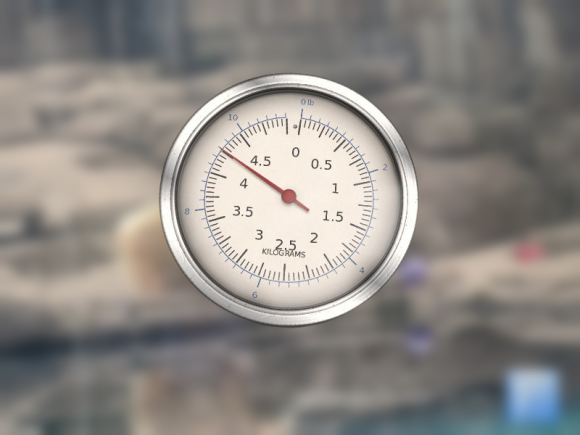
kg 4.25
